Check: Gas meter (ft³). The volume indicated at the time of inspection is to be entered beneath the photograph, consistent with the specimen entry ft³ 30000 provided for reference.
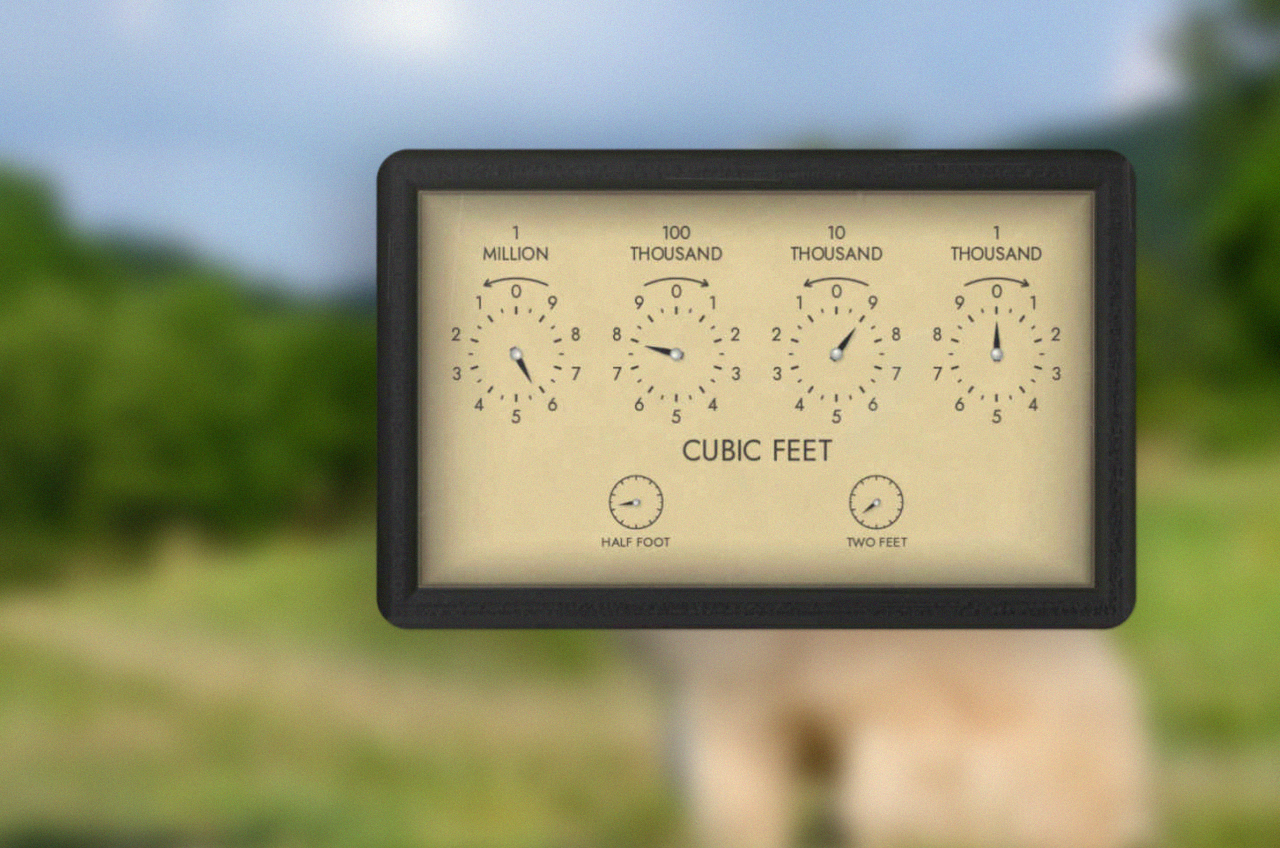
ft³ 579000
